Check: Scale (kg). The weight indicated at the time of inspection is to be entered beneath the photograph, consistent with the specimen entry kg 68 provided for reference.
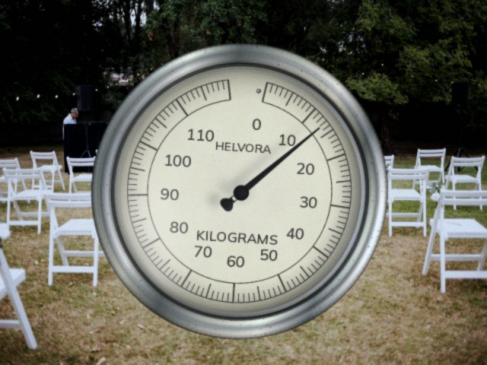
kg 13
